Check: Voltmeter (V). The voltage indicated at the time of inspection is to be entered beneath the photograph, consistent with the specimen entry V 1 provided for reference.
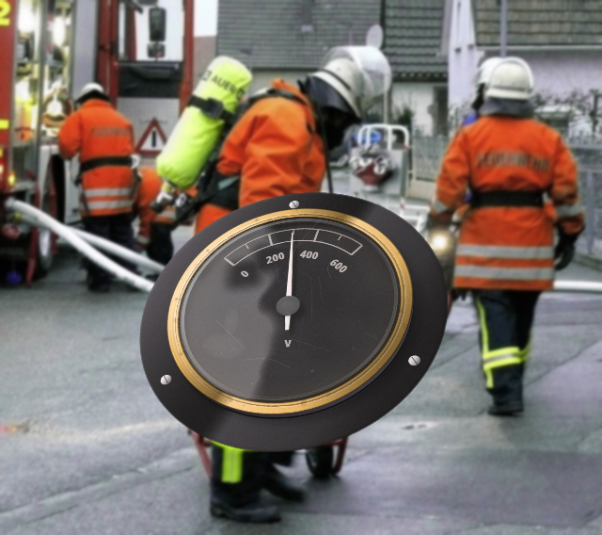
V 300
